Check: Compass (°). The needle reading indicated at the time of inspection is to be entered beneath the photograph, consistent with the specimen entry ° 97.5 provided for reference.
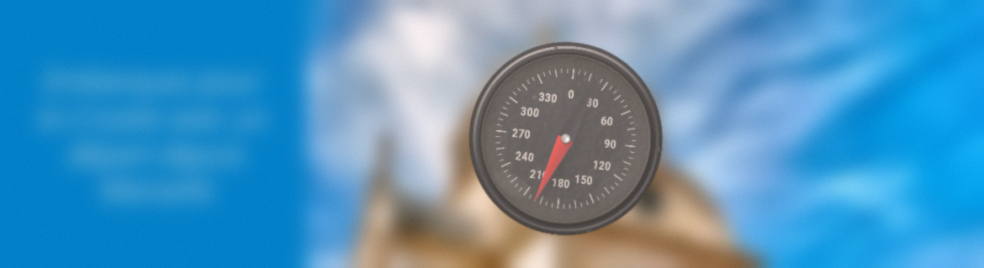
° 200
